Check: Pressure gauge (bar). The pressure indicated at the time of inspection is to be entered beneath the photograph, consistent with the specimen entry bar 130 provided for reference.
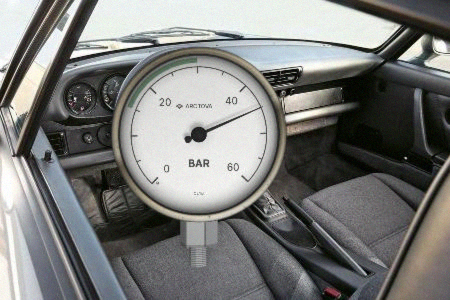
bar 45
